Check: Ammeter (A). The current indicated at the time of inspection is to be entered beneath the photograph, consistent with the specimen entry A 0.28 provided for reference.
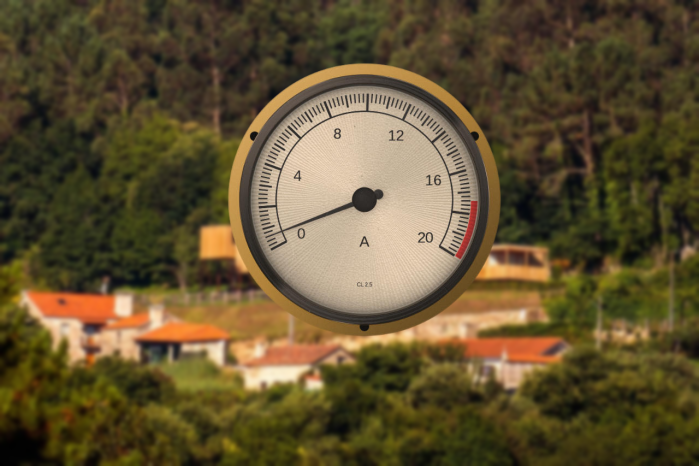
A 0.6
